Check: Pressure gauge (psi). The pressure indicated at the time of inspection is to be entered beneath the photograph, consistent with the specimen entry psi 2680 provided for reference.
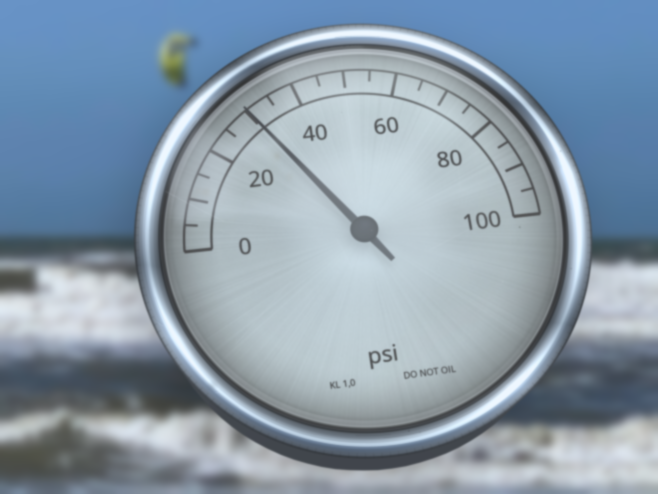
psi 30
